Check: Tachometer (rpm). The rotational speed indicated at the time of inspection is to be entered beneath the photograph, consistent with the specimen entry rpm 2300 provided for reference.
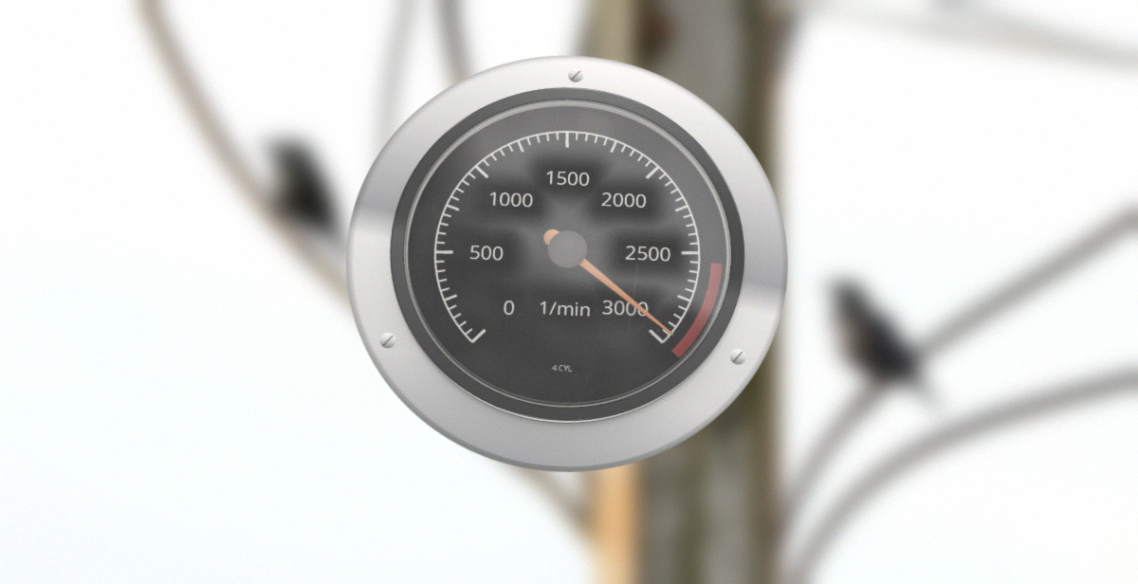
rpm 2950
